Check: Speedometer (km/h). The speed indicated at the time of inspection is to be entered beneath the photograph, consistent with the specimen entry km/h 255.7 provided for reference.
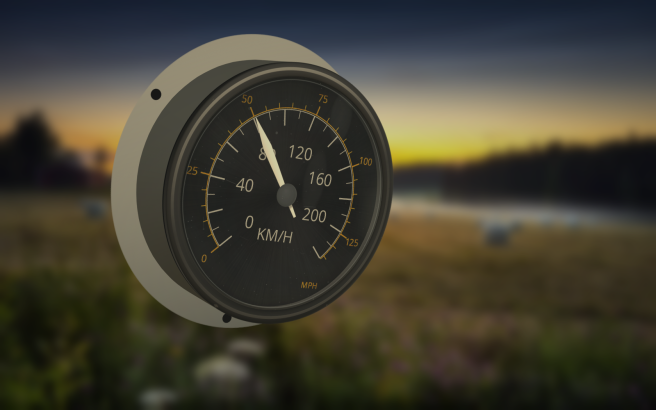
km/h 80
